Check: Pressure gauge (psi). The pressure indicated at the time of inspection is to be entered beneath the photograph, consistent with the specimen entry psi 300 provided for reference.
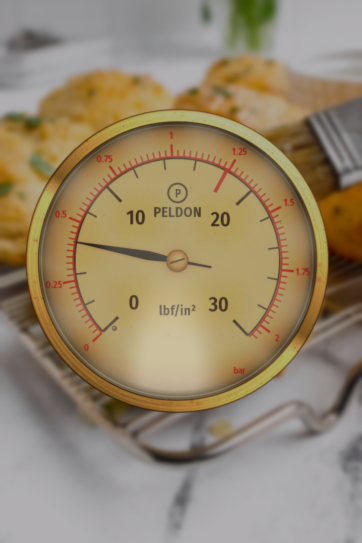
psi 6
